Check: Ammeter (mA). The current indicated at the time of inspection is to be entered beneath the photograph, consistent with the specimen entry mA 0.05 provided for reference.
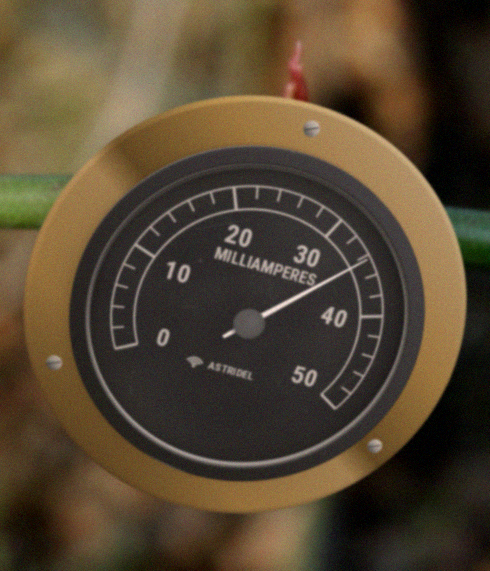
mA 34
